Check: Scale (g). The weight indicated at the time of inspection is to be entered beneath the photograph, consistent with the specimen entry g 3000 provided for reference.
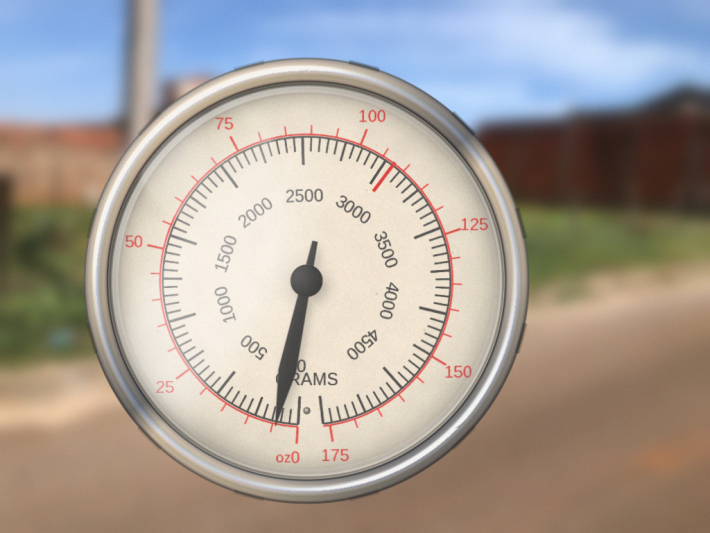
g 125
